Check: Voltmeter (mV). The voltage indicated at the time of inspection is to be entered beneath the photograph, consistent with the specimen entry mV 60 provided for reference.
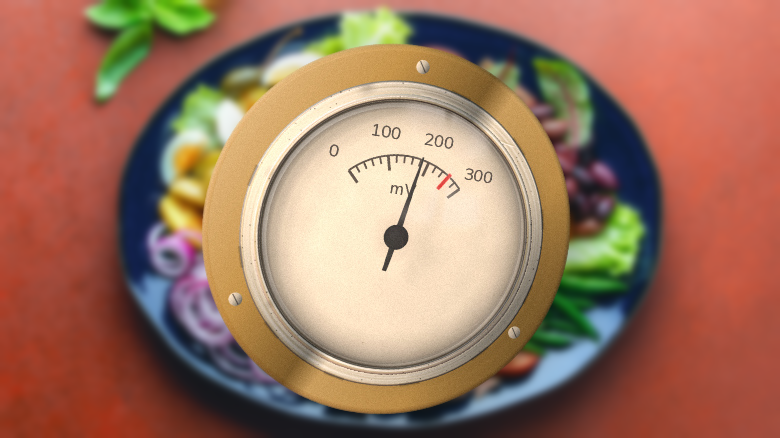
mV 180
